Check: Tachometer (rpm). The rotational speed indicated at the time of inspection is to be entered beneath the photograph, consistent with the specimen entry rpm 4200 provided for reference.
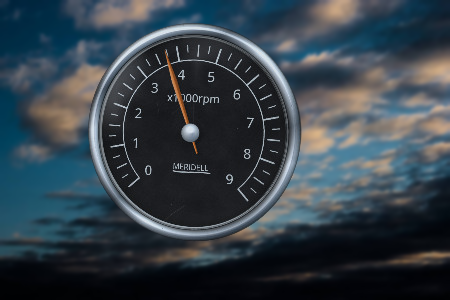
rpm 3750
